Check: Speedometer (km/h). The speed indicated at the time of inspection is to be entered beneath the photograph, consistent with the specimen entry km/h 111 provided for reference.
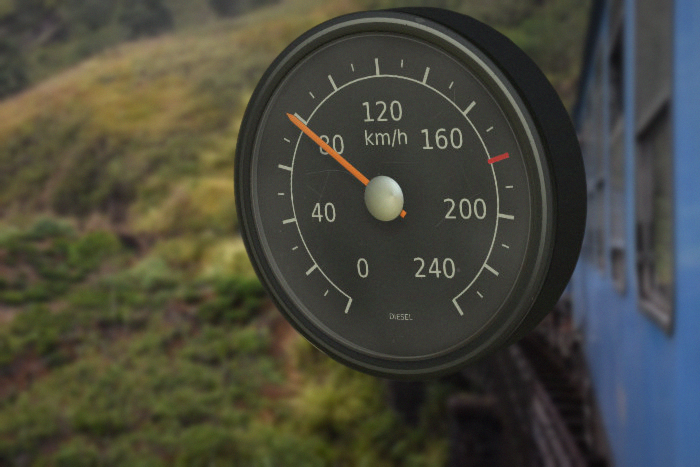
km/h 80
